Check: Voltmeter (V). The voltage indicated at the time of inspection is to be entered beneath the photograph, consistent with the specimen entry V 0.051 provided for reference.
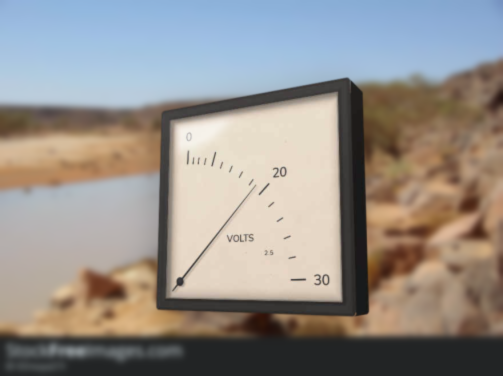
V 19
